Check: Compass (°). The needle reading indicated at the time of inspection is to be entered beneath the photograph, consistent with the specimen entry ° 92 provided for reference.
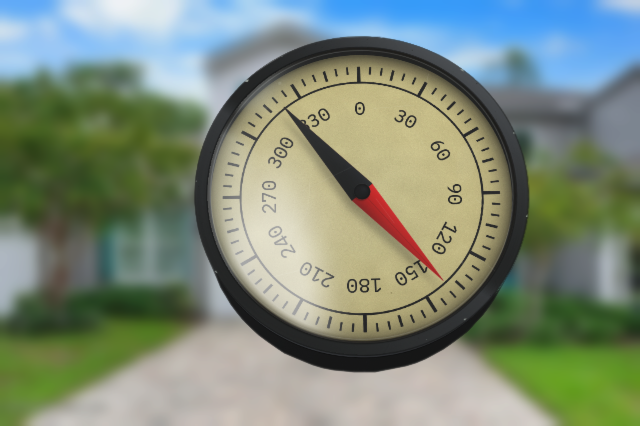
° 140
